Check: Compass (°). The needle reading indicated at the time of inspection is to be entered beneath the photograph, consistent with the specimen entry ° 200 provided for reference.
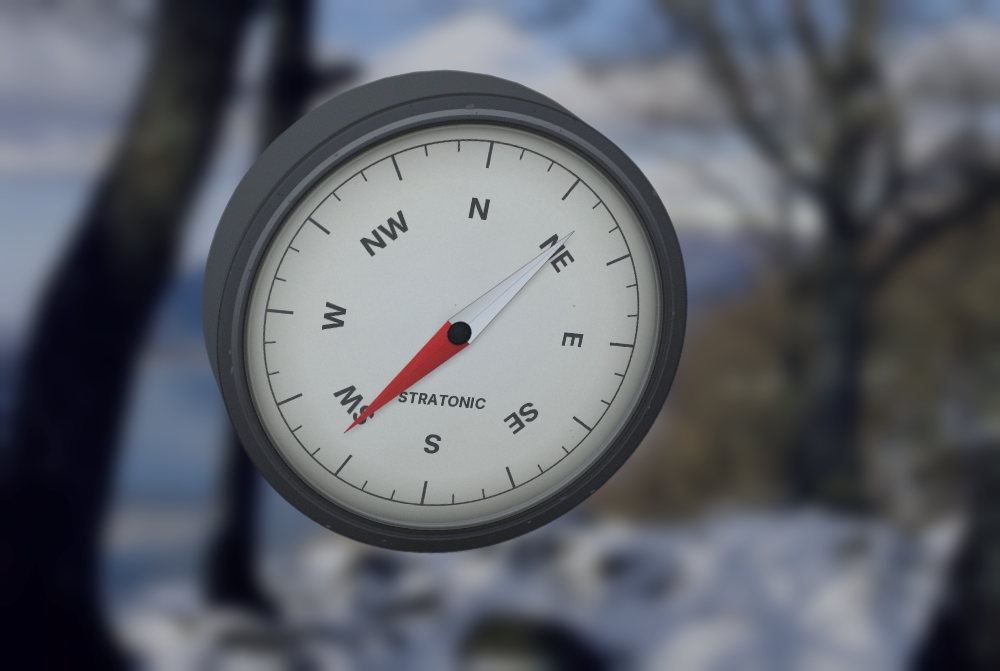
° 220
